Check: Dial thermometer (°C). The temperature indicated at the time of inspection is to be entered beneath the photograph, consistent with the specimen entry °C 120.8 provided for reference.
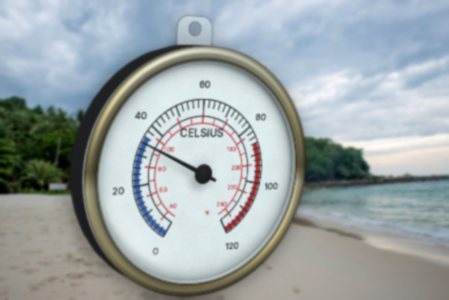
°C 34
